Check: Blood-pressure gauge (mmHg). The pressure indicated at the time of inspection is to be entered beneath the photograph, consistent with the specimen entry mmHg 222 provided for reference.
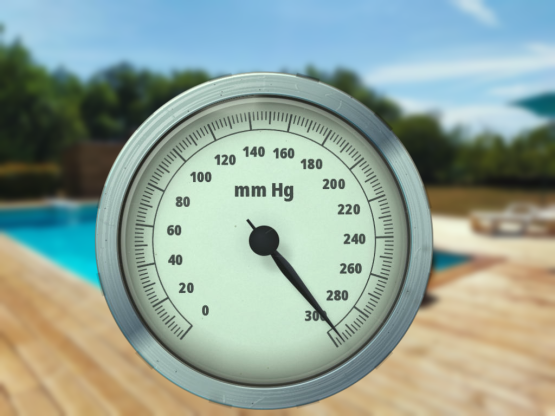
mmHg 296
